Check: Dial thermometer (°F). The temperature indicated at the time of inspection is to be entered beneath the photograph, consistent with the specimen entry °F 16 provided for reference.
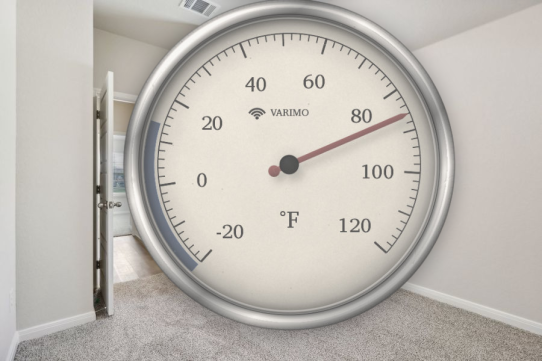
°F 86
